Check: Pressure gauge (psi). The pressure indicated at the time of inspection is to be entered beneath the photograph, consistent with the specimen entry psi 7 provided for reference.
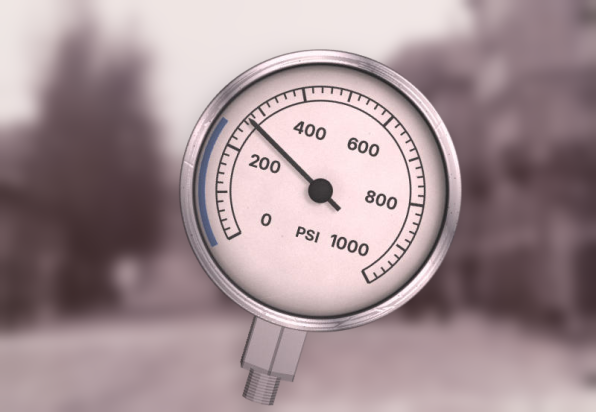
psi 270
